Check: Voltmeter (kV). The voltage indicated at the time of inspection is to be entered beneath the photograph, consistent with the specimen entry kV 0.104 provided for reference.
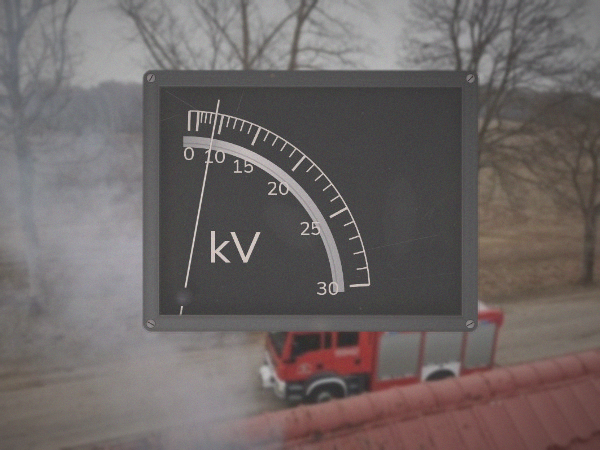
kV 9
